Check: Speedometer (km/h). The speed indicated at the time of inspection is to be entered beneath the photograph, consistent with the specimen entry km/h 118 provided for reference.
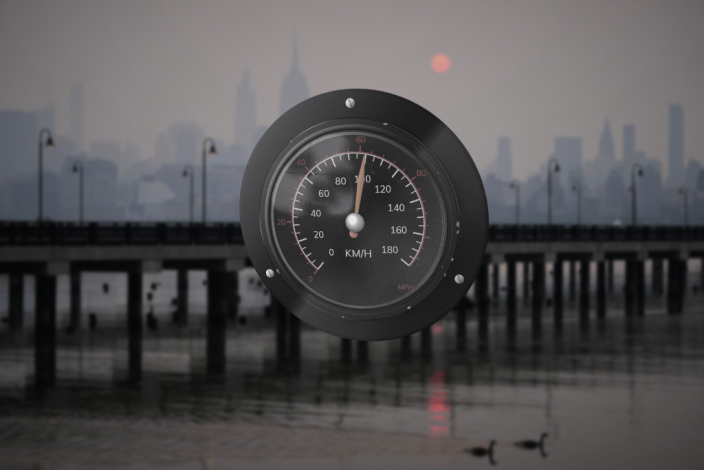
km/h 100
